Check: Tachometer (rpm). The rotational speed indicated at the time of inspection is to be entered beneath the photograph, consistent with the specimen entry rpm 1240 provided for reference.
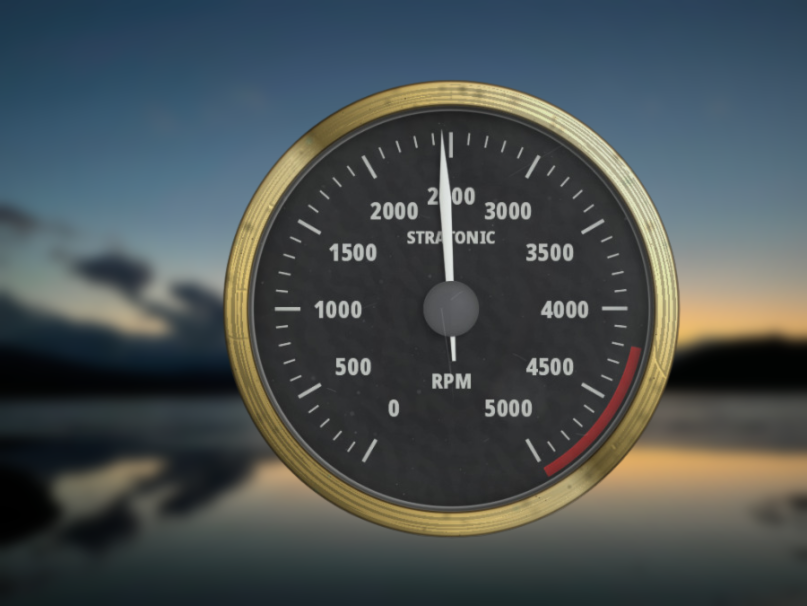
rpm 2450
